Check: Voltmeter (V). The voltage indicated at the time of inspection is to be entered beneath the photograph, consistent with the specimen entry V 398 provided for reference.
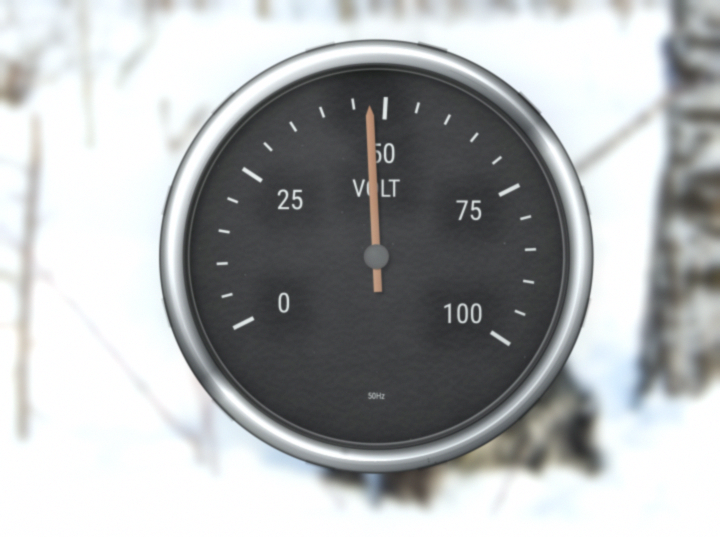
V 47.5
